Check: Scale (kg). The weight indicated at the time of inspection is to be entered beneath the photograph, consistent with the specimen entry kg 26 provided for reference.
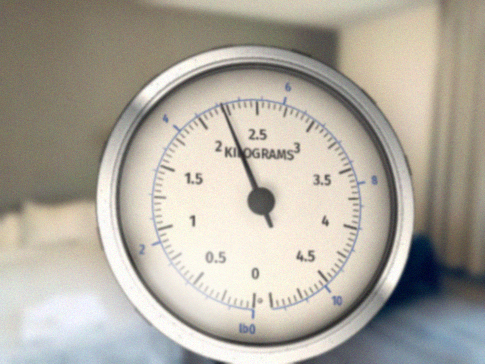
kg 2.2
